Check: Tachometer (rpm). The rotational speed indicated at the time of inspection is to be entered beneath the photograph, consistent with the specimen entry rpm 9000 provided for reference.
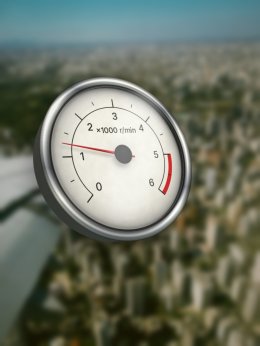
rpm 1250
